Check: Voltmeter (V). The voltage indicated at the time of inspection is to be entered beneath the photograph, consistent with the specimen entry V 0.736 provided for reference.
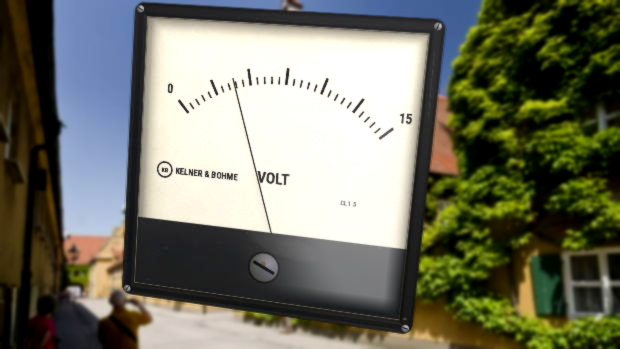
V 4
